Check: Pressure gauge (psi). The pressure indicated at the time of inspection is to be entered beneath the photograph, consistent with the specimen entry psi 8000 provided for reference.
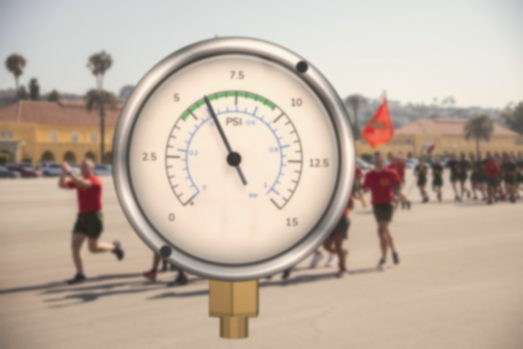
psi 6
